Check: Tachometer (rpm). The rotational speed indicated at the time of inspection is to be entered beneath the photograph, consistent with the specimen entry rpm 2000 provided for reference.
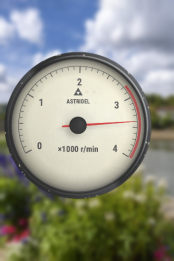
rpm 3400
